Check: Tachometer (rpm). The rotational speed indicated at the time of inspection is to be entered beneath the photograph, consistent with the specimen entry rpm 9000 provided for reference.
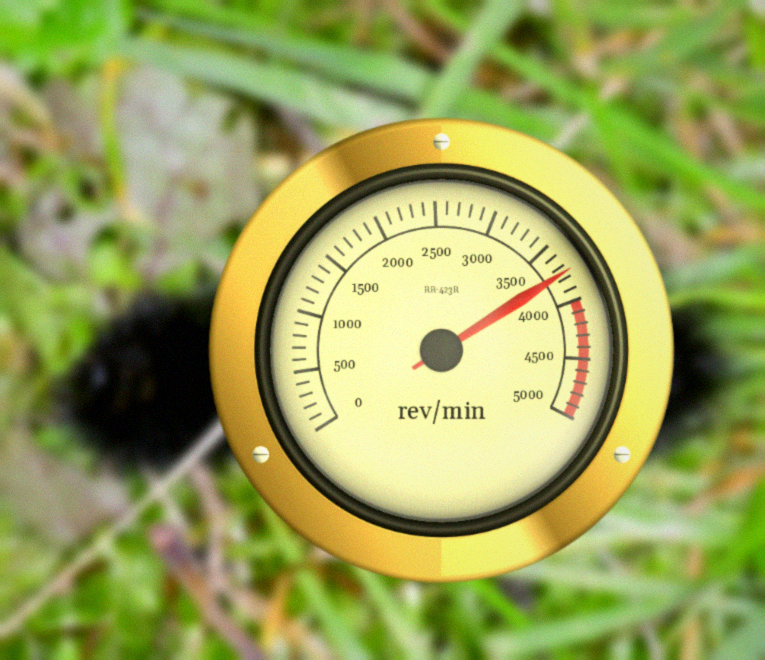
rpm 3750
